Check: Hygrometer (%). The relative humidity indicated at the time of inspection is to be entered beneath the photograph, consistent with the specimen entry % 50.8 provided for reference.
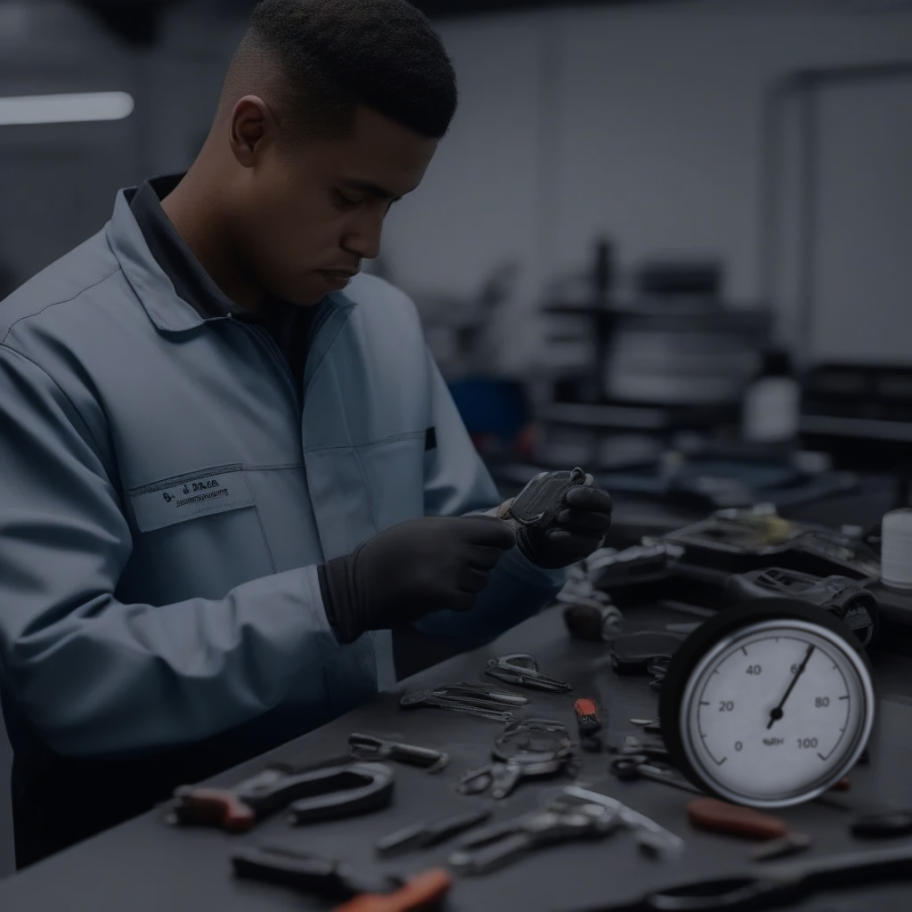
% 60
